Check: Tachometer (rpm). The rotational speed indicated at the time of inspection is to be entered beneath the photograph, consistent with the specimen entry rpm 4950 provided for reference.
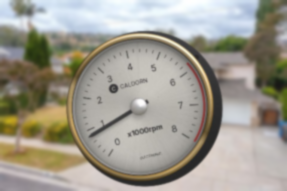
rpm 800
